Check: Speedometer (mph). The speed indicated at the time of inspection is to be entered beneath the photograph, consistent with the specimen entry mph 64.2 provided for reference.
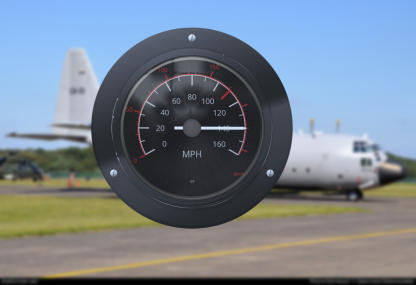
mph 140
